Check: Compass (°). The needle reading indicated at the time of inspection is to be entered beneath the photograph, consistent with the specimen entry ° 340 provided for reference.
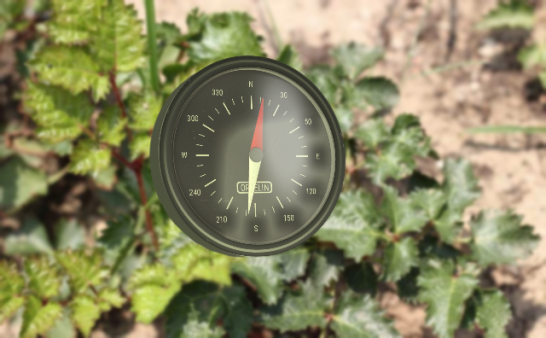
° 10
